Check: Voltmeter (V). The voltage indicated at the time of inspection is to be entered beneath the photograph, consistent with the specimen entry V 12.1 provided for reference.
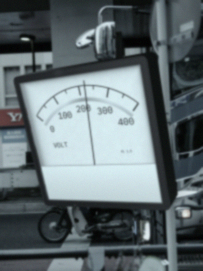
V 225
